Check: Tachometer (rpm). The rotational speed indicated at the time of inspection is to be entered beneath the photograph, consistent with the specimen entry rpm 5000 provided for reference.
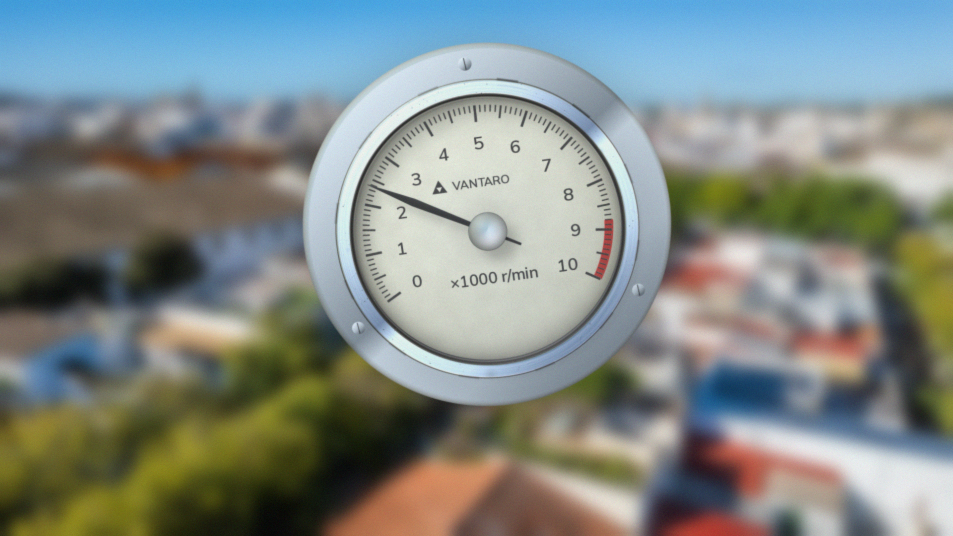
rpm 2400
